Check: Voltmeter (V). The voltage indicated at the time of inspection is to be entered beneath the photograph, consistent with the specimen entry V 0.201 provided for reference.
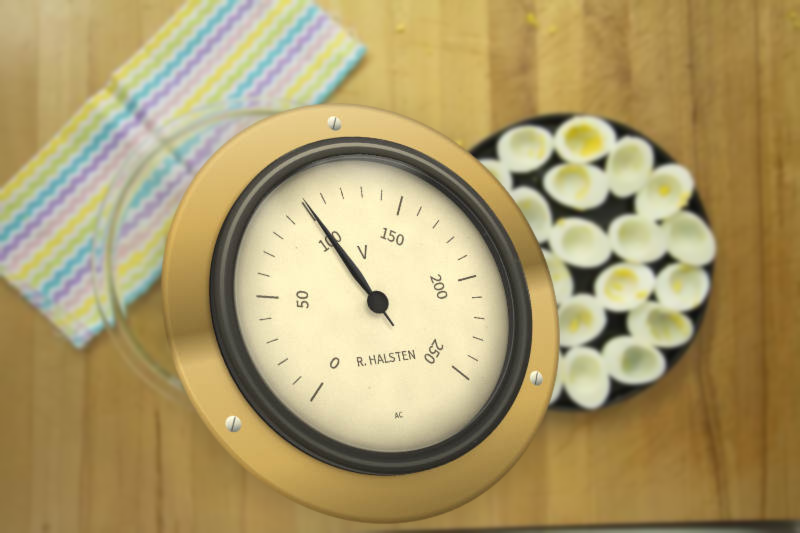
V 100
